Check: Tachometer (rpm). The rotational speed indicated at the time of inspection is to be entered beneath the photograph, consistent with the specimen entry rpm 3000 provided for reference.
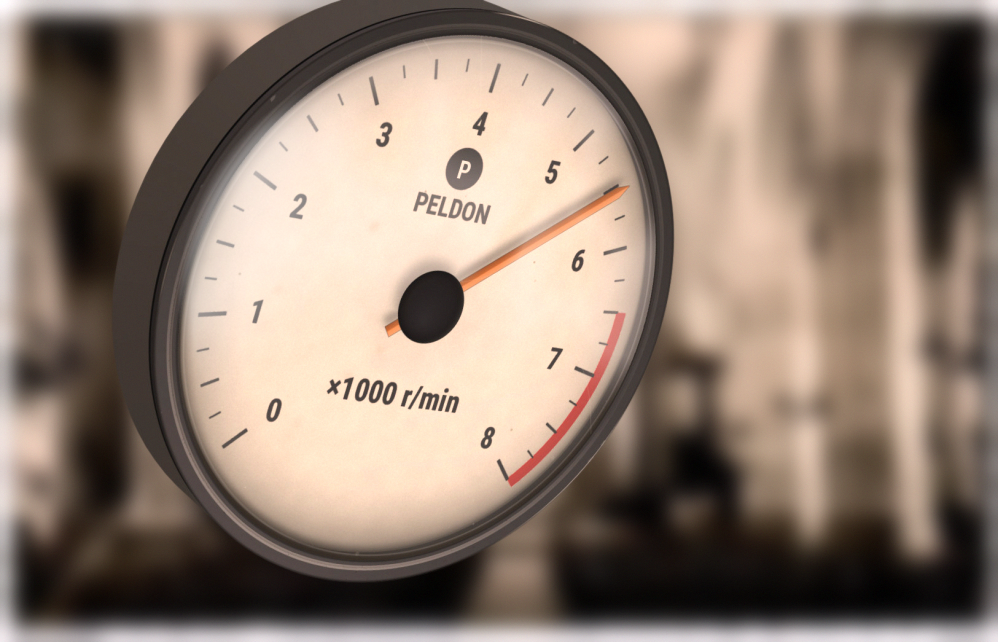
rpm 5500
